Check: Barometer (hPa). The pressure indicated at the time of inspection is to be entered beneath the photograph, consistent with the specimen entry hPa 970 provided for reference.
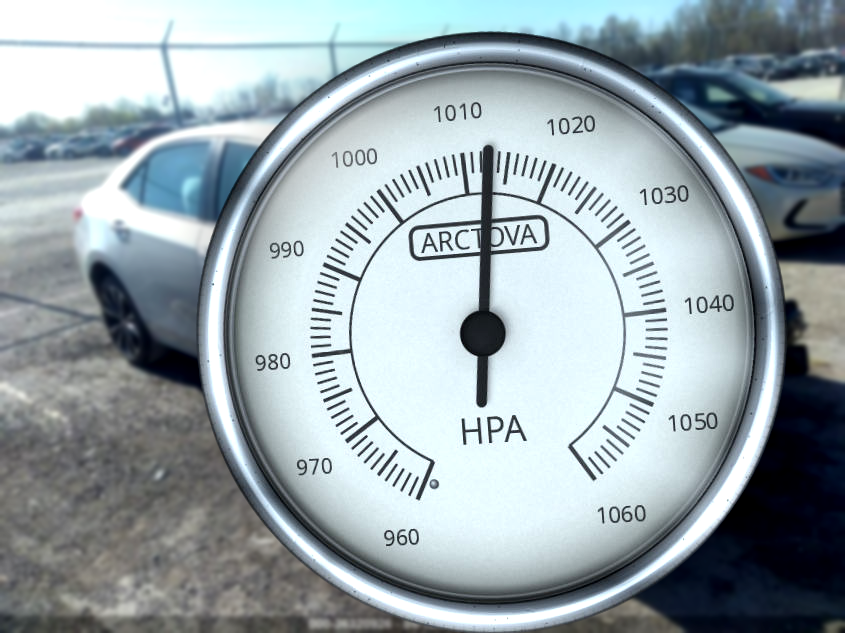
hPa 1013
